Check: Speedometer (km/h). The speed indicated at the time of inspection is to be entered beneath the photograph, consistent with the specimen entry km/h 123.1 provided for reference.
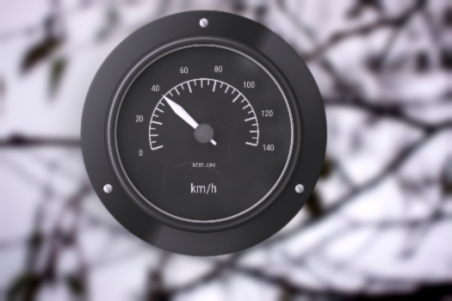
km/h 40
